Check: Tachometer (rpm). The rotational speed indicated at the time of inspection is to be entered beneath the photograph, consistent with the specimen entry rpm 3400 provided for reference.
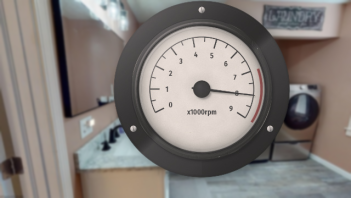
rpm 8000
